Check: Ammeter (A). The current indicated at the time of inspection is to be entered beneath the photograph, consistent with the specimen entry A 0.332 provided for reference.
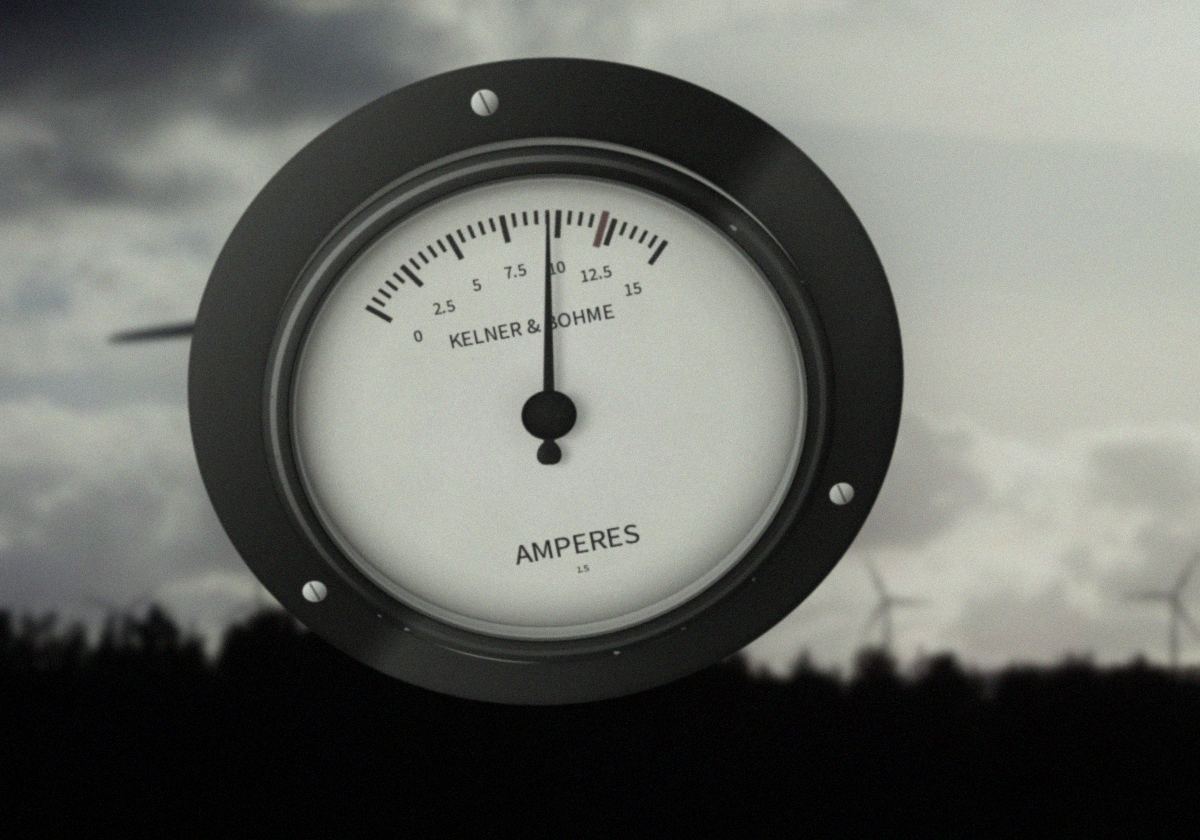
A 9.5
